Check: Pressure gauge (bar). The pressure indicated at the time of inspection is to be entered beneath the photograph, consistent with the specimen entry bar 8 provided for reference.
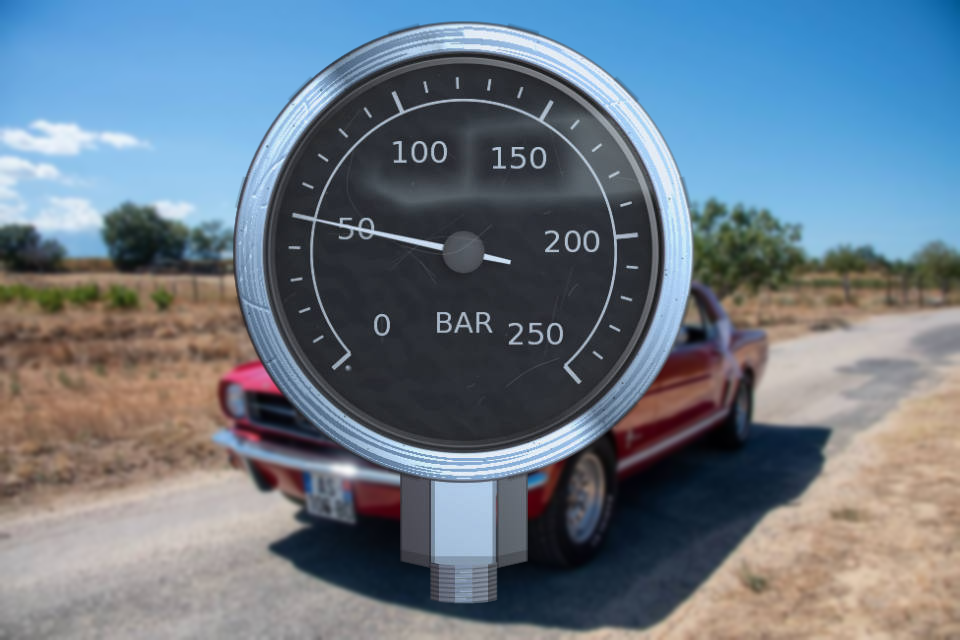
bar 50
